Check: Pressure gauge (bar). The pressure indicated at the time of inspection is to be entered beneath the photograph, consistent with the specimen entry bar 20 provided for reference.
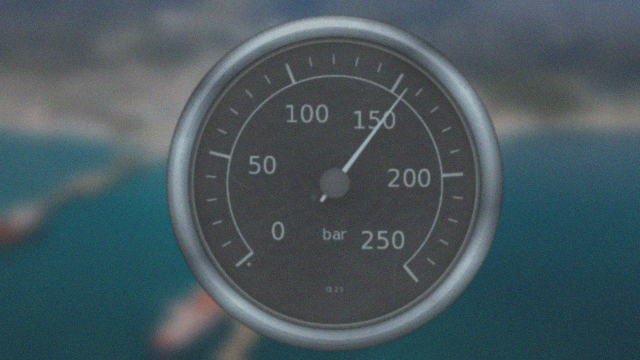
bar 155
